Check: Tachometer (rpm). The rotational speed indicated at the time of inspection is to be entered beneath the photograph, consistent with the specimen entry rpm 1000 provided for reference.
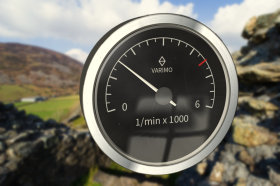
rpm 1500
